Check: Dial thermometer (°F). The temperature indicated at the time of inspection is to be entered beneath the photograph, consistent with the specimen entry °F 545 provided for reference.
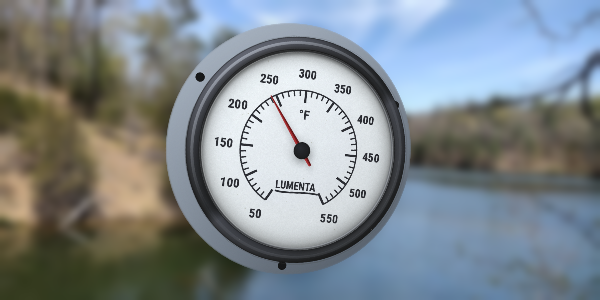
°F 240
